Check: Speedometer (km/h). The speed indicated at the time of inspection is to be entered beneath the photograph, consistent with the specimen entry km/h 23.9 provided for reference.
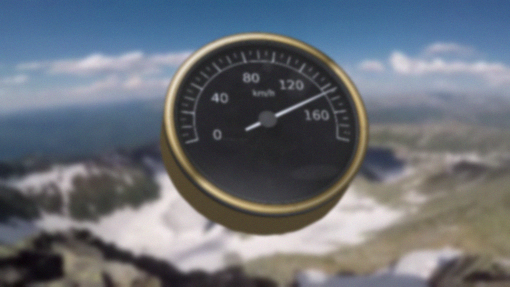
km/h 145
